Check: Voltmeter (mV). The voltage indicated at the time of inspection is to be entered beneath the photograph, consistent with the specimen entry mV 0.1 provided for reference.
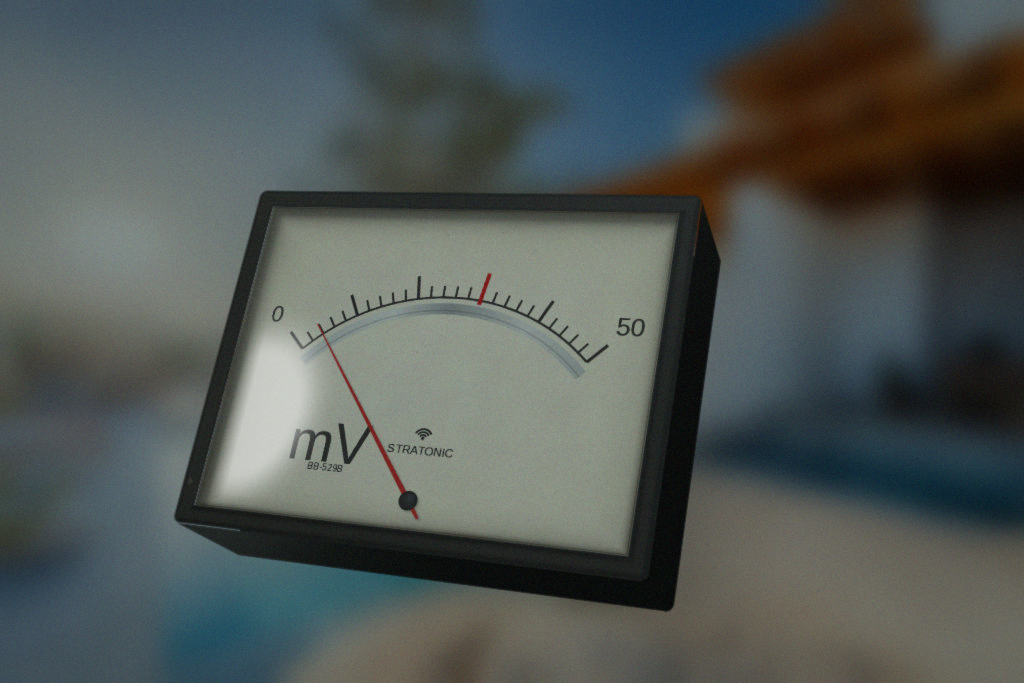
mV 4
